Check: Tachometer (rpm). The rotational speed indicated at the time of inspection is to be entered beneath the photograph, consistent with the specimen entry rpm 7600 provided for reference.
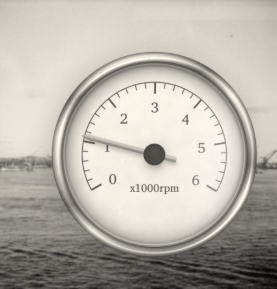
rpm 1100
